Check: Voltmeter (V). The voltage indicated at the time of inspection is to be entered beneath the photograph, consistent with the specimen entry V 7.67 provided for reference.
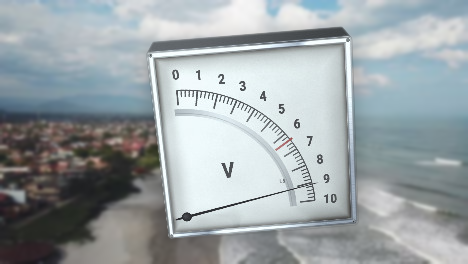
V 9
